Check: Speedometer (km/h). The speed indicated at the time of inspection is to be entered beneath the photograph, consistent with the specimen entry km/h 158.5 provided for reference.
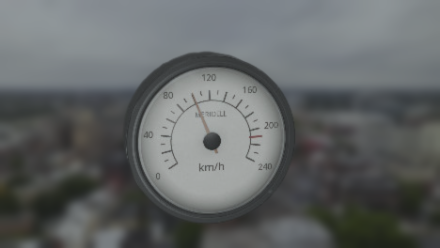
km/h 100
